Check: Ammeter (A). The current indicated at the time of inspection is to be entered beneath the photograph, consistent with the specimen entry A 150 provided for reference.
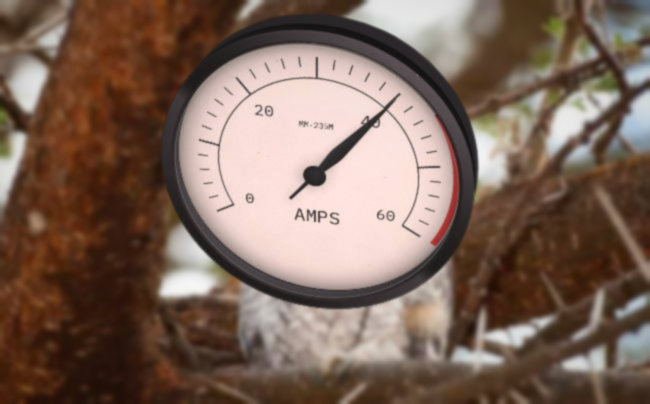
A 40
